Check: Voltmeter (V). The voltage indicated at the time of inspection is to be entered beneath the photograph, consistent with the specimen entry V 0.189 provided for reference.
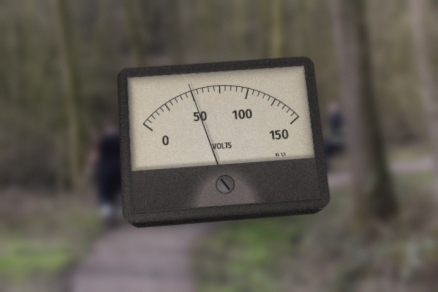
V 50
